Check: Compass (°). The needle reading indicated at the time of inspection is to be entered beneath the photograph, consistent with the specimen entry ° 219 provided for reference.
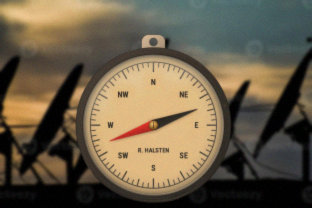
° 250
